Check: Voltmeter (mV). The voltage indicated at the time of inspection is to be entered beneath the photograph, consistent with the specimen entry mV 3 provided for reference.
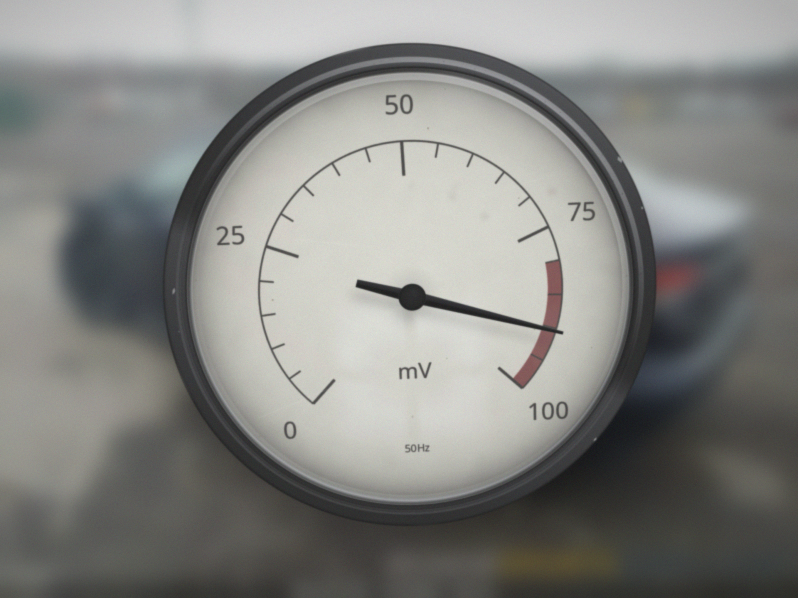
mV 90
